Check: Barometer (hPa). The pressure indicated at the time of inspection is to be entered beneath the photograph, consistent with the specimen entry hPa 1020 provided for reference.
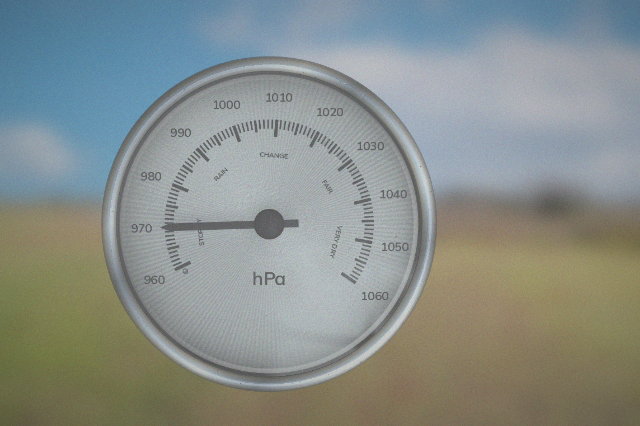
hPa 970
